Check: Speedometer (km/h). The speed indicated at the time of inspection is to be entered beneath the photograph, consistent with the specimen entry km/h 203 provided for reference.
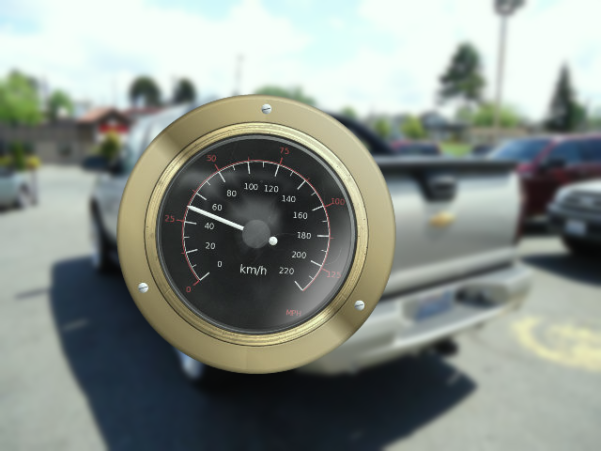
km/h 50
